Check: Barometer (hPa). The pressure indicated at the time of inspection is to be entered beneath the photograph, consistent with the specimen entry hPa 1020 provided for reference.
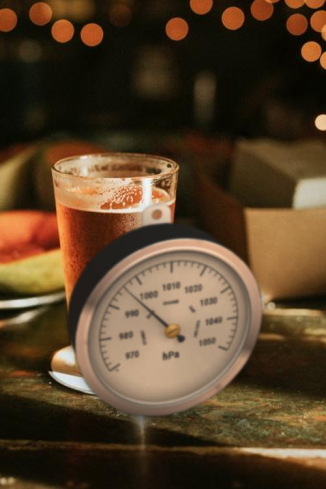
hPa 996
